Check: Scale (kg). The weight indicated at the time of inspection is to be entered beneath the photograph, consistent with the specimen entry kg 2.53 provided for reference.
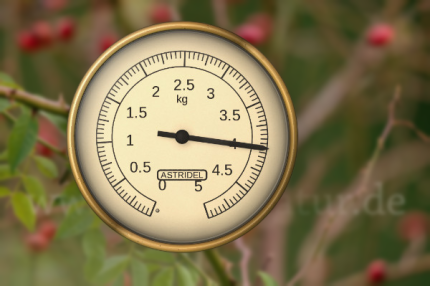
kg 4
